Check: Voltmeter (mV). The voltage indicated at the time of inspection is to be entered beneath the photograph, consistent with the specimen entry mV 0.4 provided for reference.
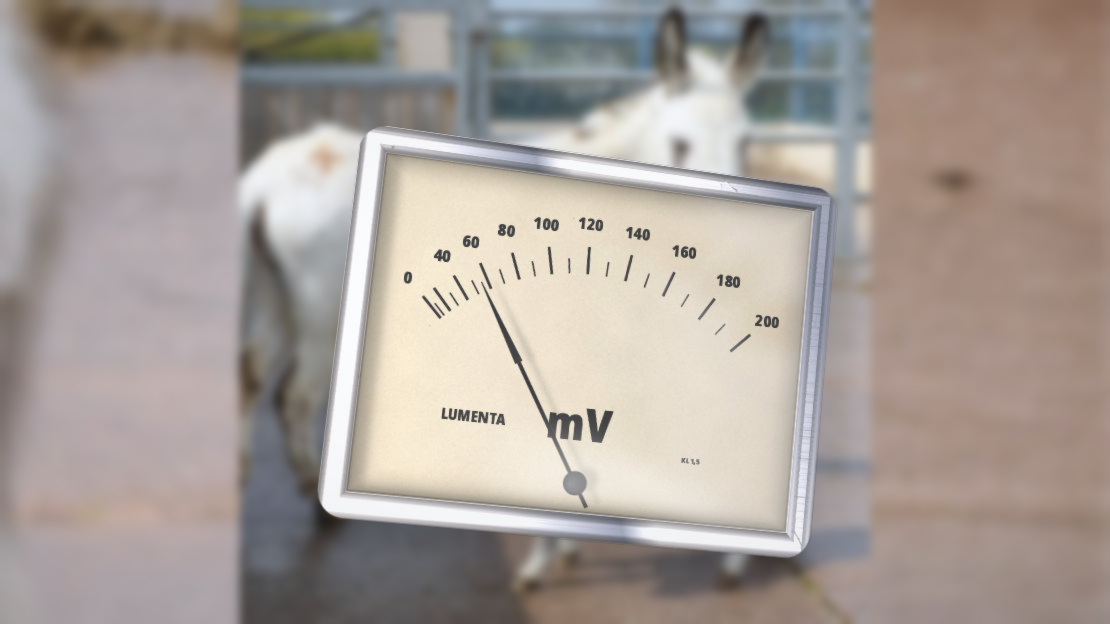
mV 55
